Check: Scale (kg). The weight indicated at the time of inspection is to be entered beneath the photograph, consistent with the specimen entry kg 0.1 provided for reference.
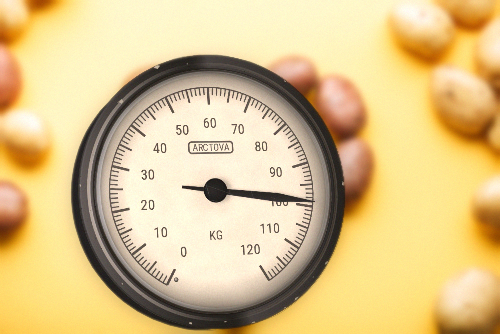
kg 99
